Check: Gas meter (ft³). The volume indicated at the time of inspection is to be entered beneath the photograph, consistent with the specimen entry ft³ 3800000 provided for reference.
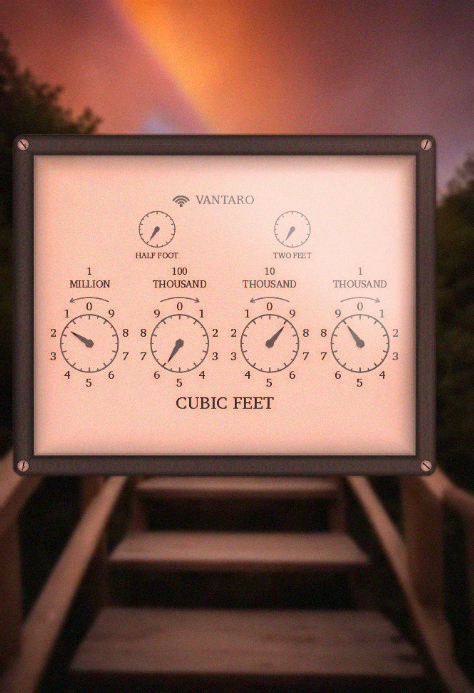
ft³ 158900
